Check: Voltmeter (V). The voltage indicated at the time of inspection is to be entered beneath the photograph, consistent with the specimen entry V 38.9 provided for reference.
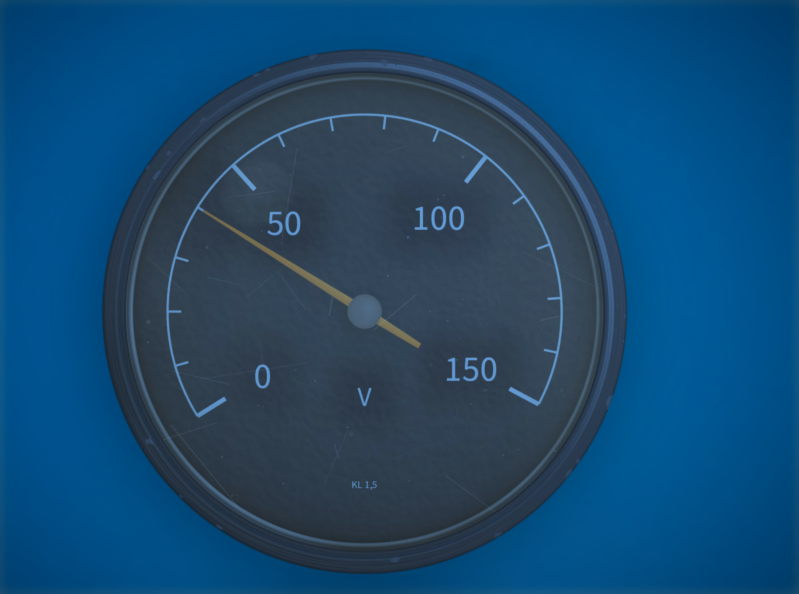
V 40
